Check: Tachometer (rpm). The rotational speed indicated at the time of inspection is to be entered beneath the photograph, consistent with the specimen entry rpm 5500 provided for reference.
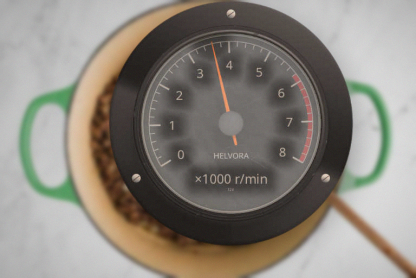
rpm 3600
